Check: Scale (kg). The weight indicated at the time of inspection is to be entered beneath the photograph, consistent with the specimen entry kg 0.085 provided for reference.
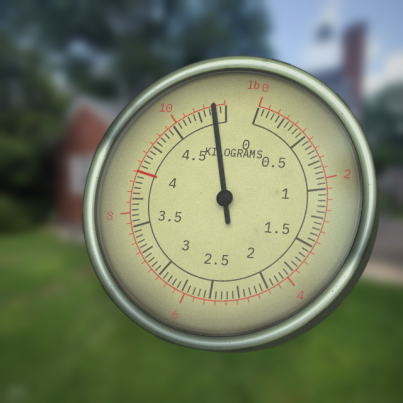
kg 4.9
